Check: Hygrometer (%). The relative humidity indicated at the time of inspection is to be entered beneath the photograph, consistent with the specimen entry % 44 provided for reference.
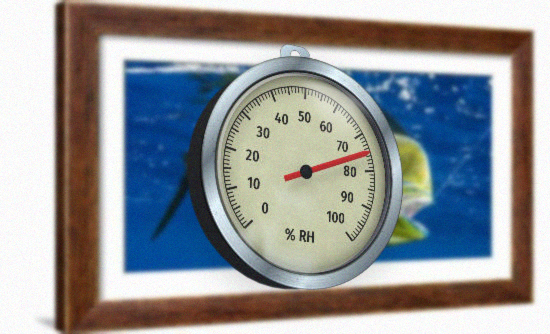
% 75
